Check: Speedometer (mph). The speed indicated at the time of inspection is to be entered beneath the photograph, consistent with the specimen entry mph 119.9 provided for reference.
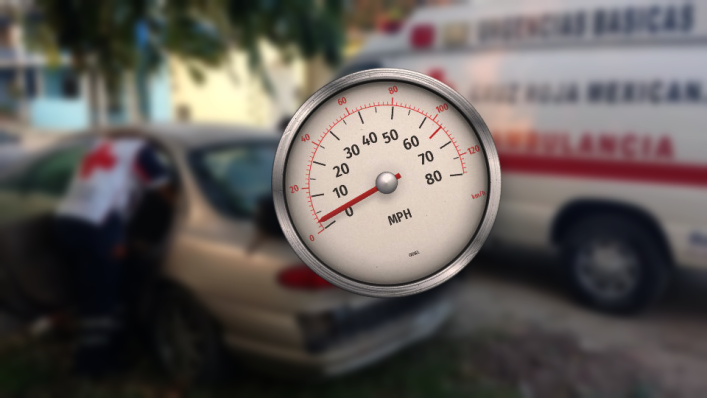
mph 2.5
